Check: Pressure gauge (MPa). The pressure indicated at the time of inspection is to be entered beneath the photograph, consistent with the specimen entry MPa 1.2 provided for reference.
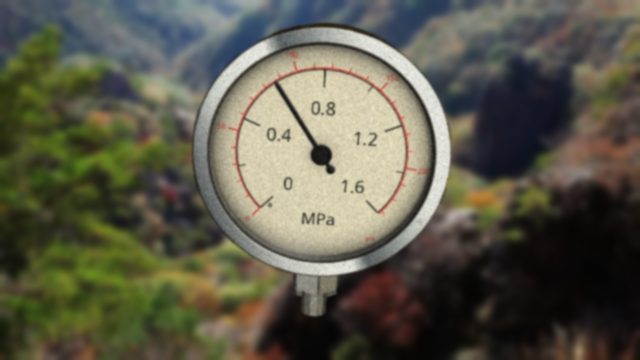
MPa 0.6
